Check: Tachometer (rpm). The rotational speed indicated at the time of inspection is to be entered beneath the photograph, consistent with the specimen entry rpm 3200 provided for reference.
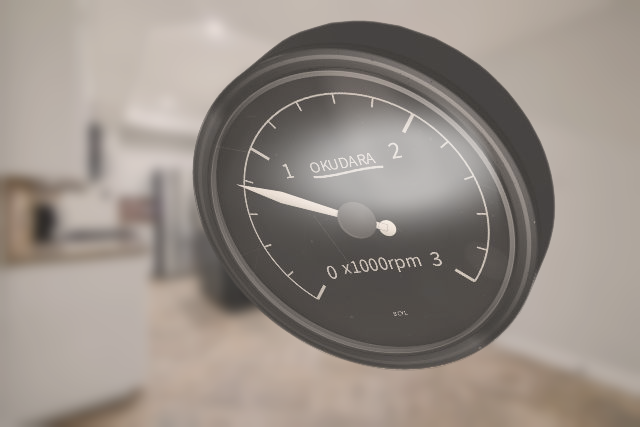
rpm 800
